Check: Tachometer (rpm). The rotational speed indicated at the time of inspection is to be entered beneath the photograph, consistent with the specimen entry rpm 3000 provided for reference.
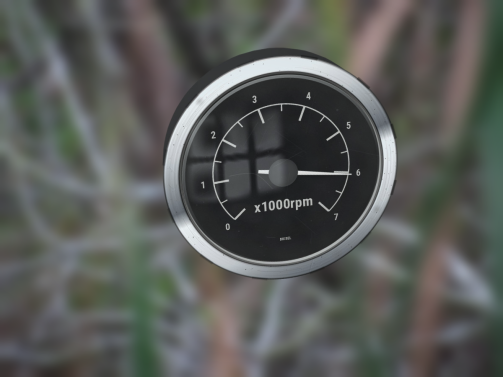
rpm 6000
